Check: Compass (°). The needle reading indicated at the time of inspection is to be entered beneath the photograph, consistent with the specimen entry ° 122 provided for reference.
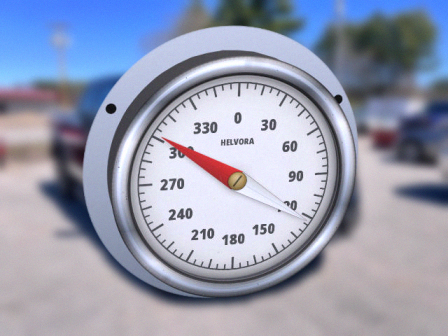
° 302.5
